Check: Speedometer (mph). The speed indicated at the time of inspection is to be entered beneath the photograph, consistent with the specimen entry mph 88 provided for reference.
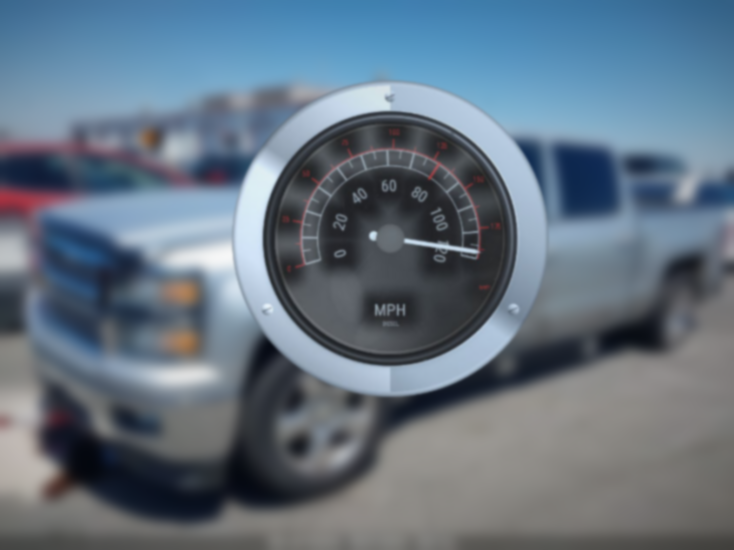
mph 117.5
